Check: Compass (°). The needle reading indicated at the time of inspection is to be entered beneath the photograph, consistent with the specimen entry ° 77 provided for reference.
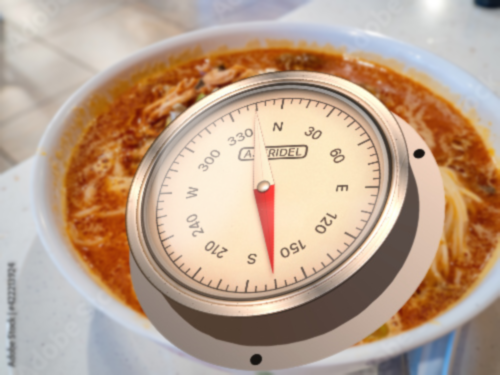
° 165
